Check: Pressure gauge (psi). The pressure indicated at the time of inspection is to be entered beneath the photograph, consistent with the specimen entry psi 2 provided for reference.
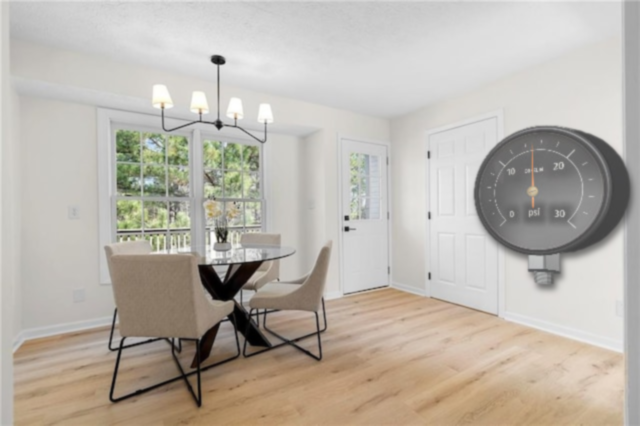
psi 15
